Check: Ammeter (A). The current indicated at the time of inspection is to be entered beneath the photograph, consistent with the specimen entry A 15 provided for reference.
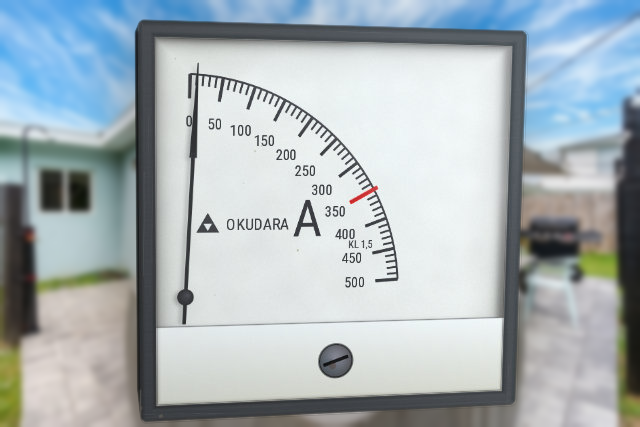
A 10
